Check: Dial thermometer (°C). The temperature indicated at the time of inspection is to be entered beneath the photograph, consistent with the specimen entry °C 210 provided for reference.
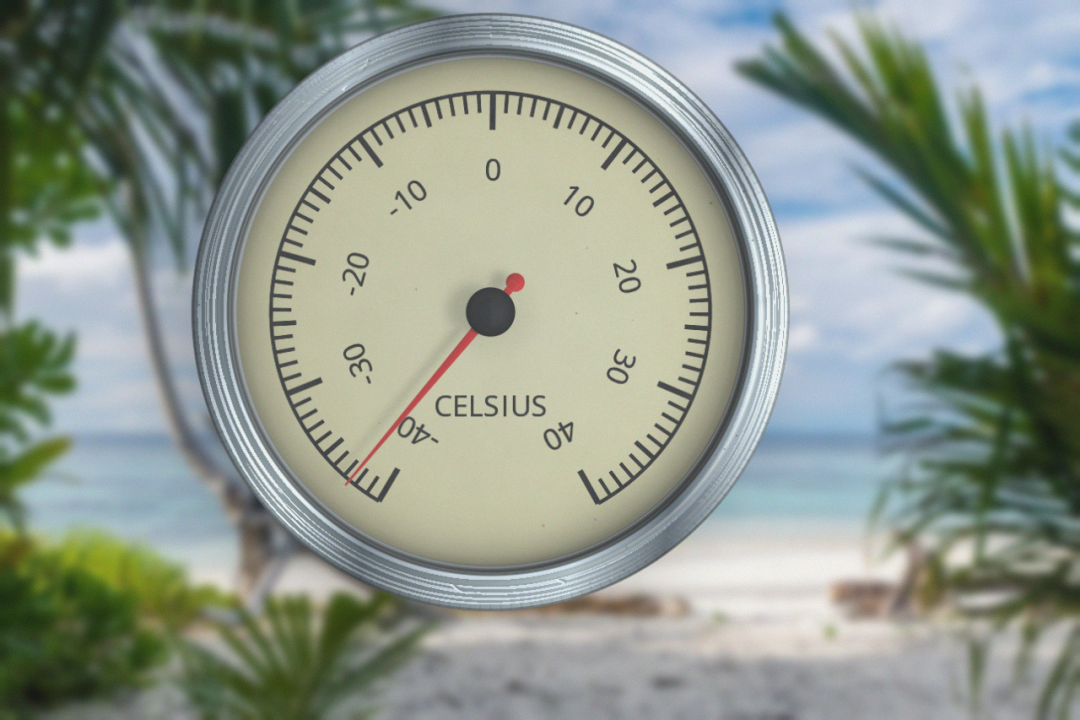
°C -37.5
